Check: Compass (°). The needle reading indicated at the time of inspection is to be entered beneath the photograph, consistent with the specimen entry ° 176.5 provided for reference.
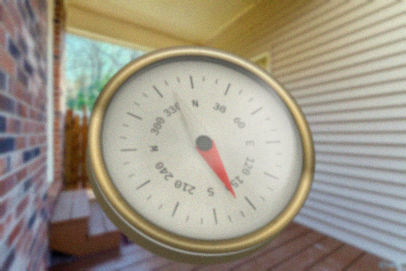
° 160
